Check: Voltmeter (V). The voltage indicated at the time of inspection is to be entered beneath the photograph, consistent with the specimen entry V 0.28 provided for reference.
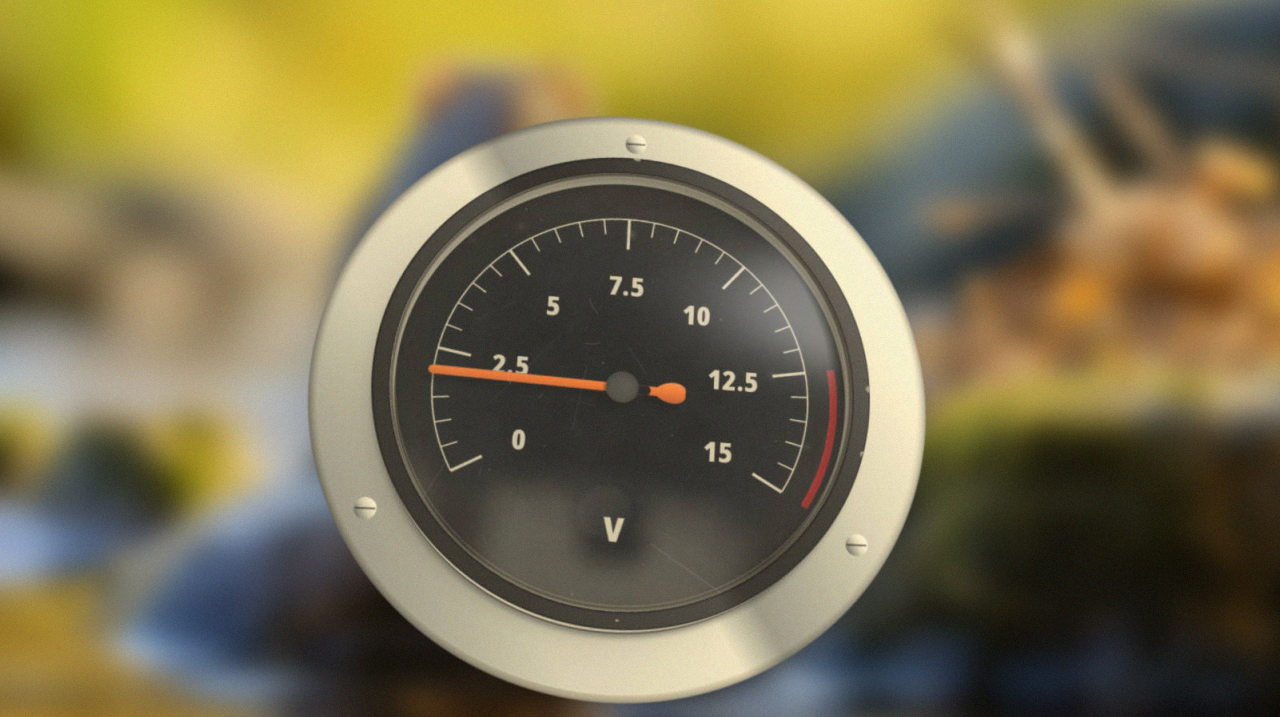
V 2
